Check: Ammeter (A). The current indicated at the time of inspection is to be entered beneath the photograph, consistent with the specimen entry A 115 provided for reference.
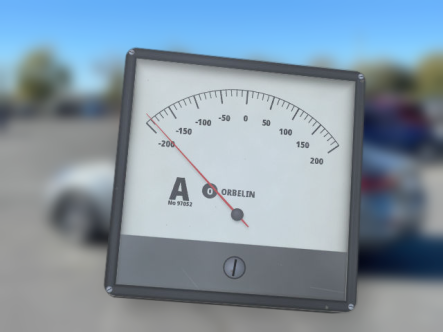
A -190
